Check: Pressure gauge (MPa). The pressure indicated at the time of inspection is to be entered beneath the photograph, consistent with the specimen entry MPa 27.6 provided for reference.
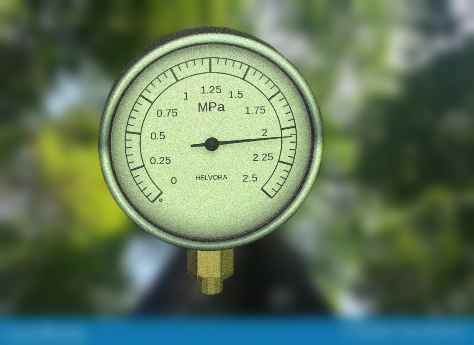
MPa 2.05
